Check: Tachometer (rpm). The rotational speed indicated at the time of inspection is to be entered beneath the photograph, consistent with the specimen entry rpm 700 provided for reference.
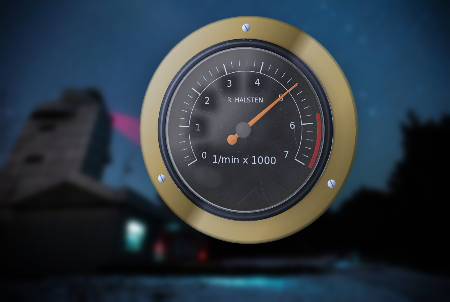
rpm 5000
